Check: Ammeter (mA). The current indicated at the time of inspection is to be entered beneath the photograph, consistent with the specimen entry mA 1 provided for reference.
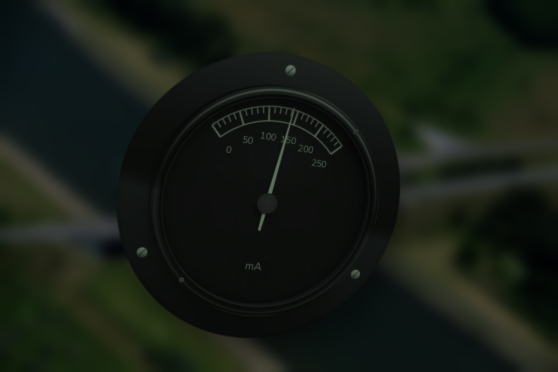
mA 140
